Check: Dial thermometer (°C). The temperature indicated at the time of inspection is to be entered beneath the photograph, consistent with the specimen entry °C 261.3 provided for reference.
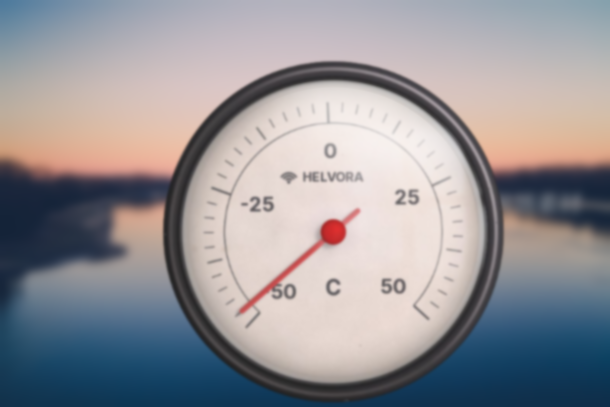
°C -47.5
